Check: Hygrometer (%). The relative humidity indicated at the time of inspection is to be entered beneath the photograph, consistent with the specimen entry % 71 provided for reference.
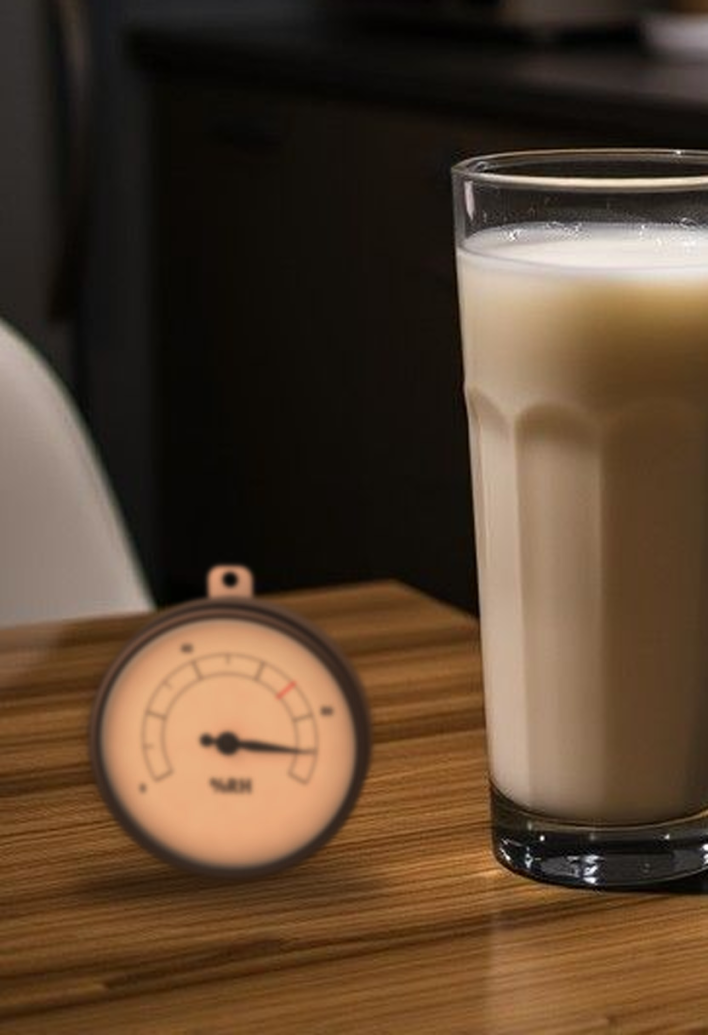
% 90
